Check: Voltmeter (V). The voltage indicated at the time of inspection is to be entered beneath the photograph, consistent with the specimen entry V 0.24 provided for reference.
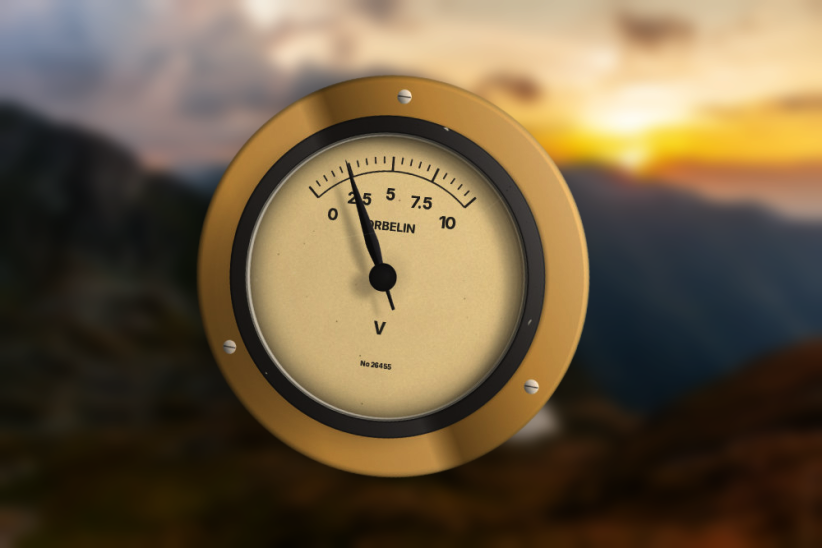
V 2.5
